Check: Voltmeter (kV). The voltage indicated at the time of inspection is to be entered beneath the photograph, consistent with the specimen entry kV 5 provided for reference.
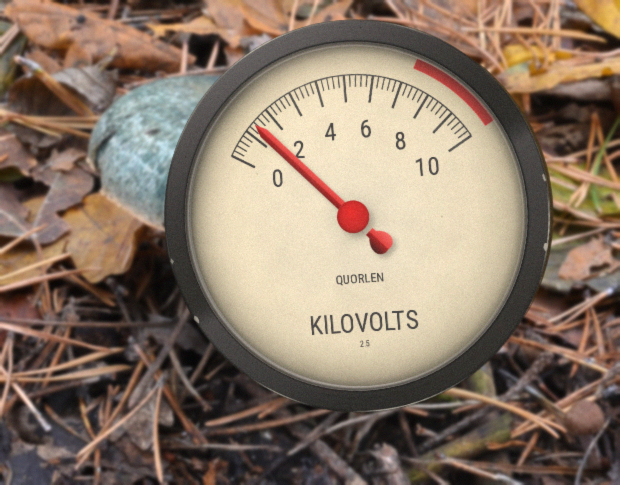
kV 1.4
